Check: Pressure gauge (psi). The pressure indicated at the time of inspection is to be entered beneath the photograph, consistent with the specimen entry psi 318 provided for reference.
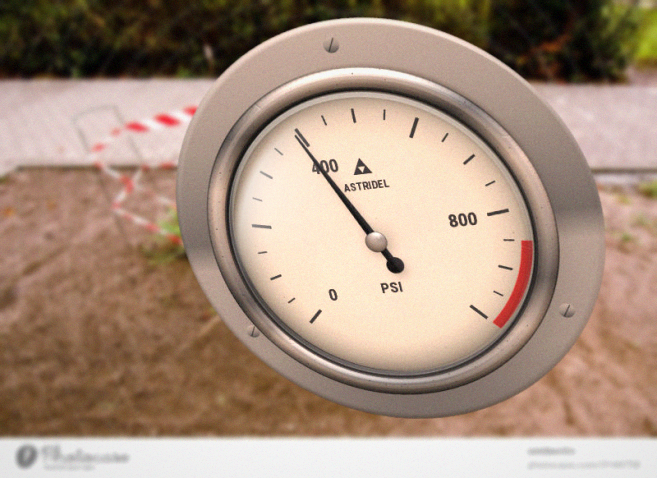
psi 400
